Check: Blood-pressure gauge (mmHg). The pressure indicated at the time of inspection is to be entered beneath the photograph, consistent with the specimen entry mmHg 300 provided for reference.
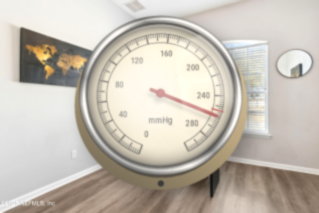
mmHg 260
